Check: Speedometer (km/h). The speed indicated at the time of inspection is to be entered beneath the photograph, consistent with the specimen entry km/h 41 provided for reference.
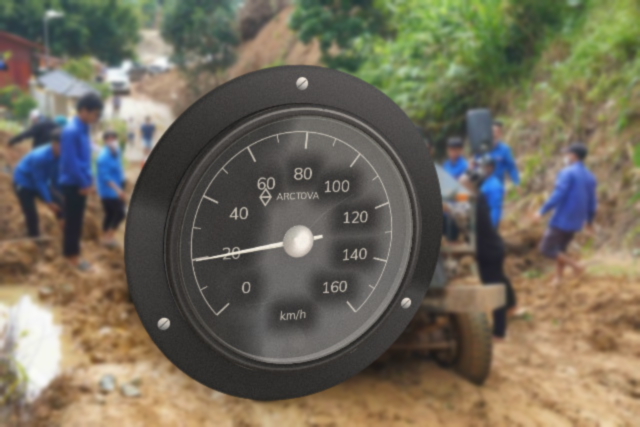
km/h 20
